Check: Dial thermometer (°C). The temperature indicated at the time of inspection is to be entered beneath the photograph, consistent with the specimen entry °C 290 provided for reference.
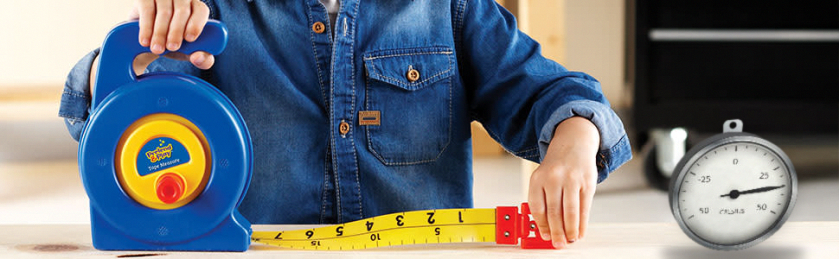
°C 35
